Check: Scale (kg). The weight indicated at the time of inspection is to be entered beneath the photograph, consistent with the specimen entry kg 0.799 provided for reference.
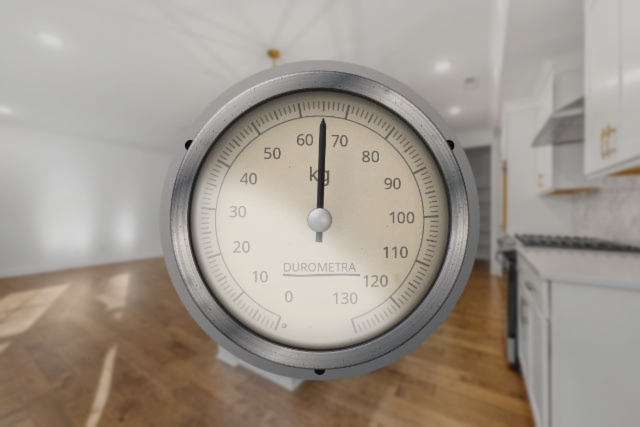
kg 65
